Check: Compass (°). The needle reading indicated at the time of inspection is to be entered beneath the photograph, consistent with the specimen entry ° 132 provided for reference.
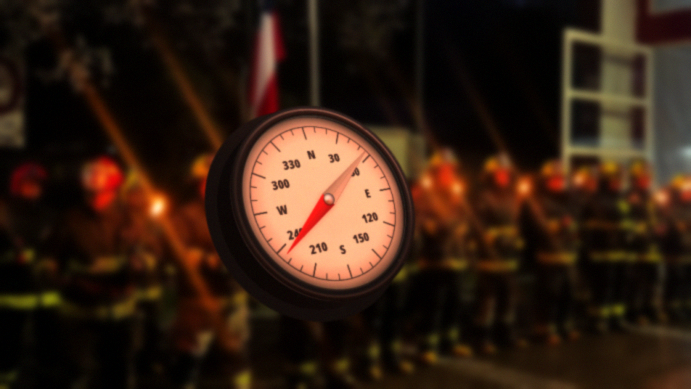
° 235
